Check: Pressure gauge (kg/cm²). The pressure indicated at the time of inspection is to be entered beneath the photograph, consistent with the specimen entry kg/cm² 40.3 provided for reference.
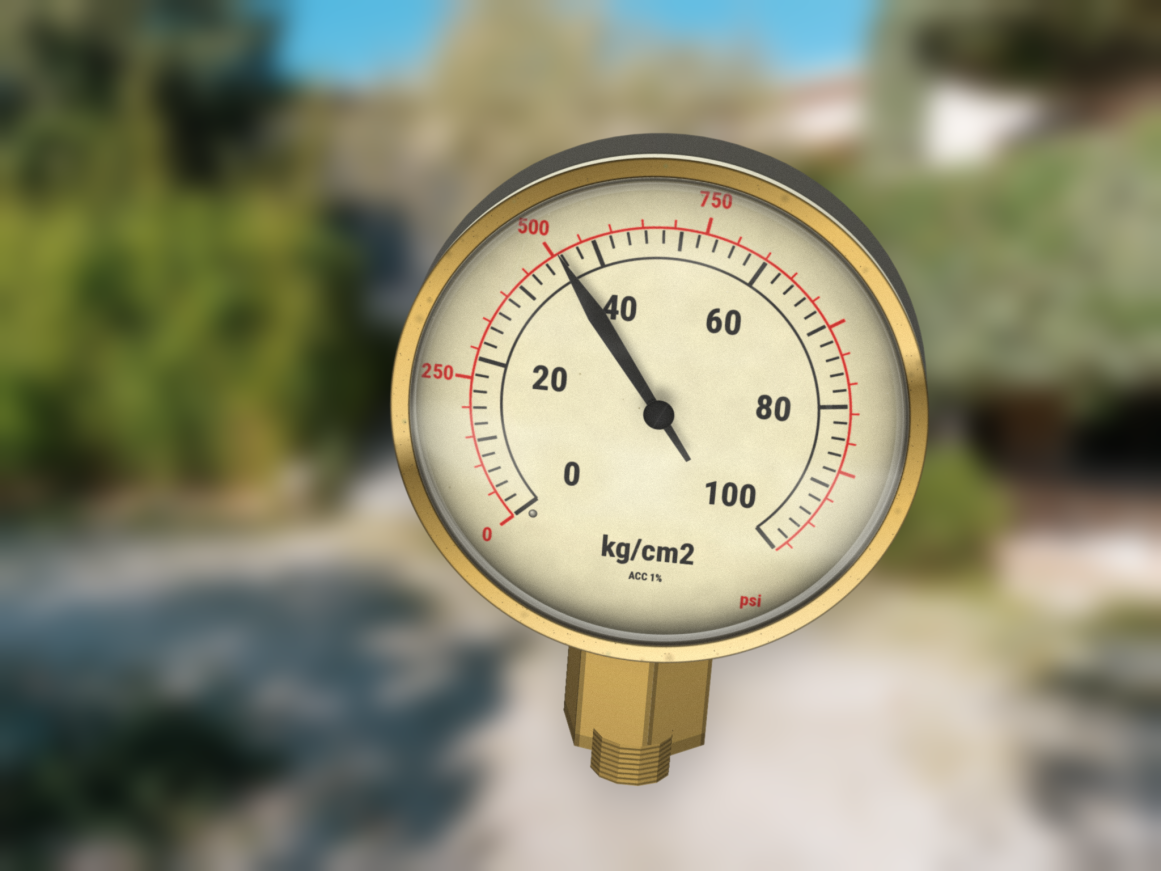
kg/cm² 36
